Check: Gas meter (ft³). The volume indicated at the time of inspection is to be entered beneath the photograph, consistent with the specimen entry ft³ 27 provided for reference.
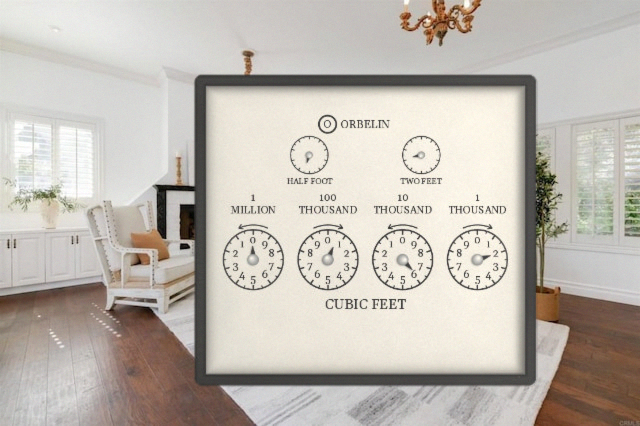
ft³ 6200
